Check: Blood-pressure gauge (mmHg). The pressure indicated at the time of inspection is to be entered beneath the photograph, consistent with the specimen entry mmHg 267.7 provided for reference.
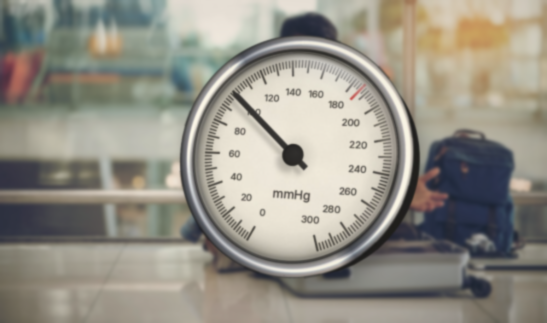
mmHg 100
